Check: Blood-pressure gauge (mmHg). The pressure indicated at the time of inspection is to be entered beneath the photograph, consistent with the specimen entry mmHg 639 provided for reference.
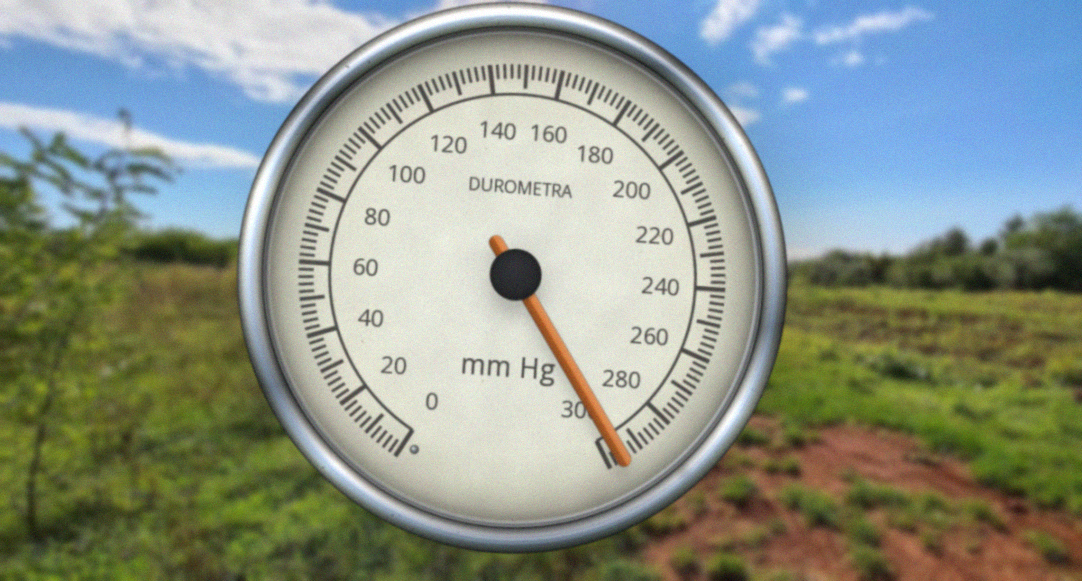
mmHg 296
